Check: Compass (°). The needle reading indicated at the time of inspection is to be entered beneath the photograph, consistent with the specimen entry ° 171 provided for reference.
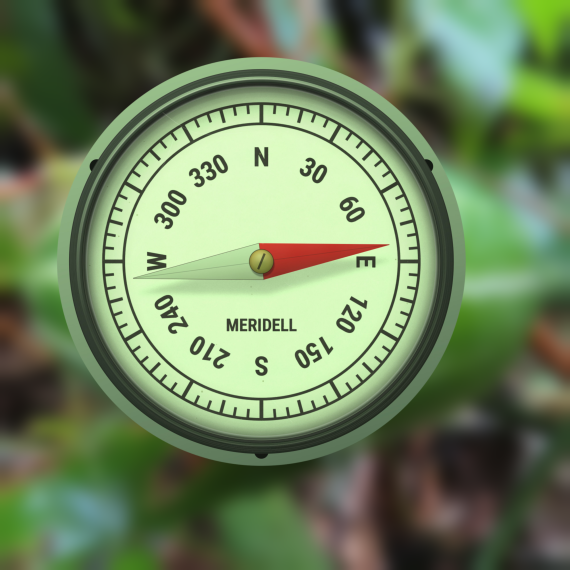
° 82.5
